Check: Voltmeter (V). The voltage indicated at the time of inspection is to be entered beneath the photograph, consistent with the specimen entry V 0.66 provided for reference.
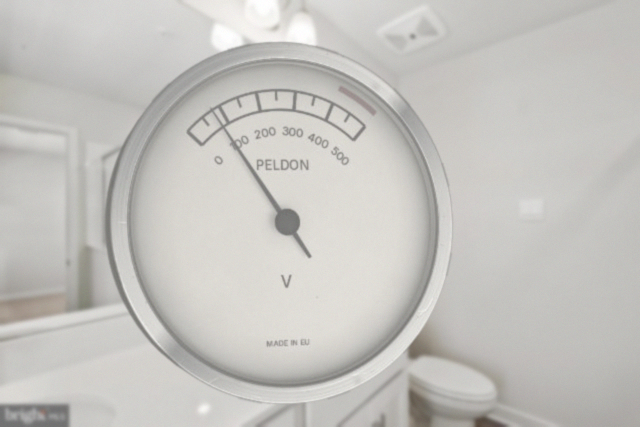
V 75
